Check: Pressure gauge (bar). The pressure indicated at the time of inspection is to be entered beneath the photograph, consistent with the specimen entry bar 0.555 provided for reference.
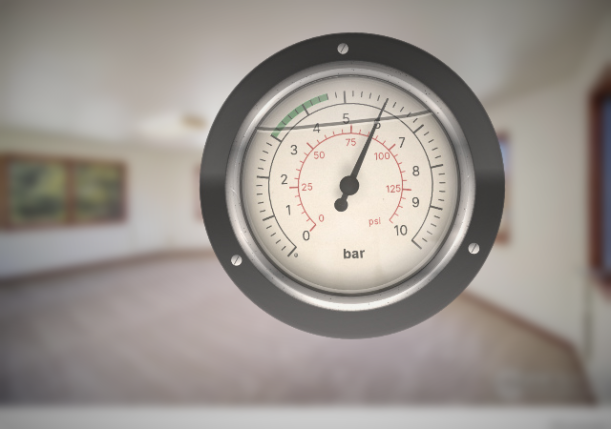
bar 6
